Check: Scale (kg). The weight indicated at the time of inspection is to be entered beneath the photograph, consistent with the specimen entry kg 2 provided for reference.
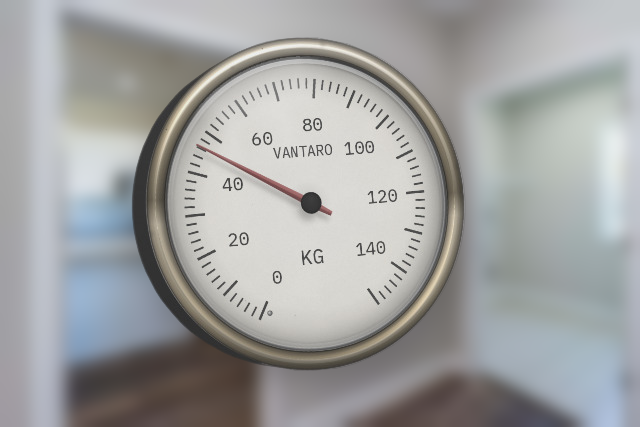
kg 46
